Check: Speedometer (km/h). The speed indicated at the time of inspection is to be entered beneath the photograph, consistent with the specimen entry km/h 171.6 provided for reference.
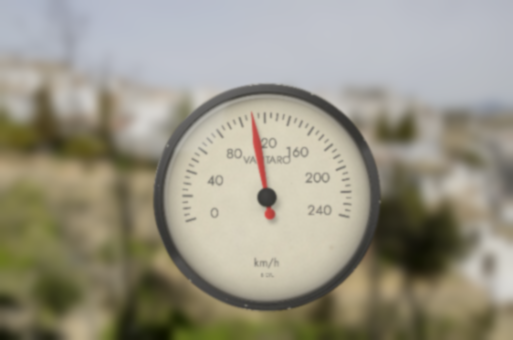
km/h 110
